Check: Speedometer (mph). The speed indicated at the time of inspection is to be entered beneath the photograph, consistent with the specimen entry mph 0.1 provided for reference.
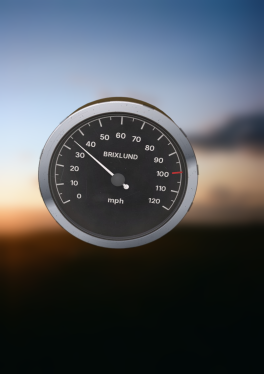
mph 35
